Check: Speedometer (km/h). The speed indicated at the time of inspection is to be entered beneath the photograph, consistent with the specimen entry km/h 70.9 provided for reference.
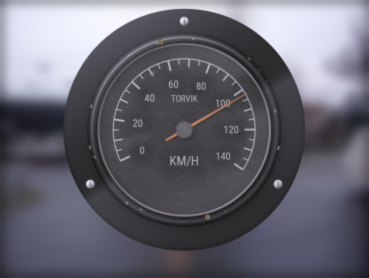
km/h 102.5
